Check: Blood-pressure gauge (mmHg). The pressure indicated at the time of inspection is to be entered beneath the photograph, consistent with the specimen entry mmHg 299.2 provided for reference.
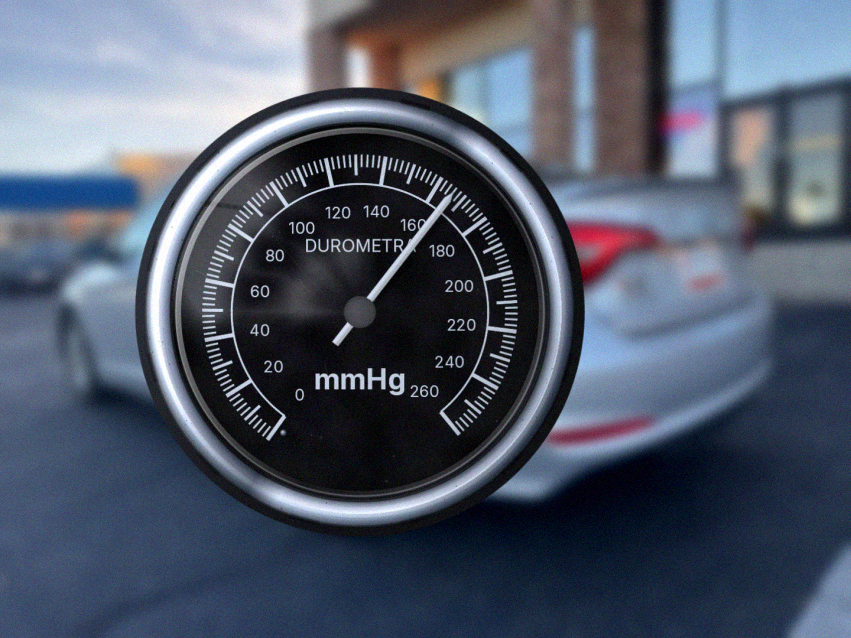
mmHg 166
